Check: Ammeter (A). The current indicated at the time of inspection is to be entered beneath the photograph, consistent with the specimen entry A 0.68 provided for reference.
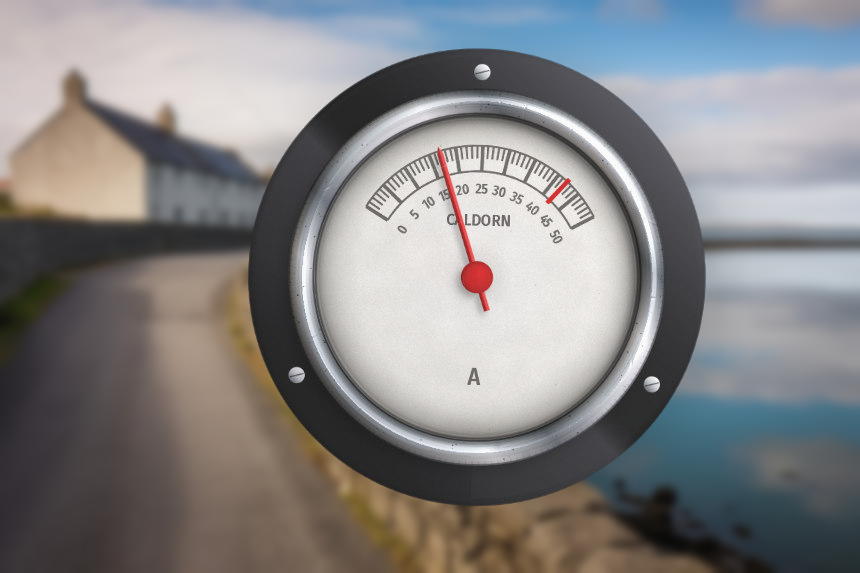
A 17
